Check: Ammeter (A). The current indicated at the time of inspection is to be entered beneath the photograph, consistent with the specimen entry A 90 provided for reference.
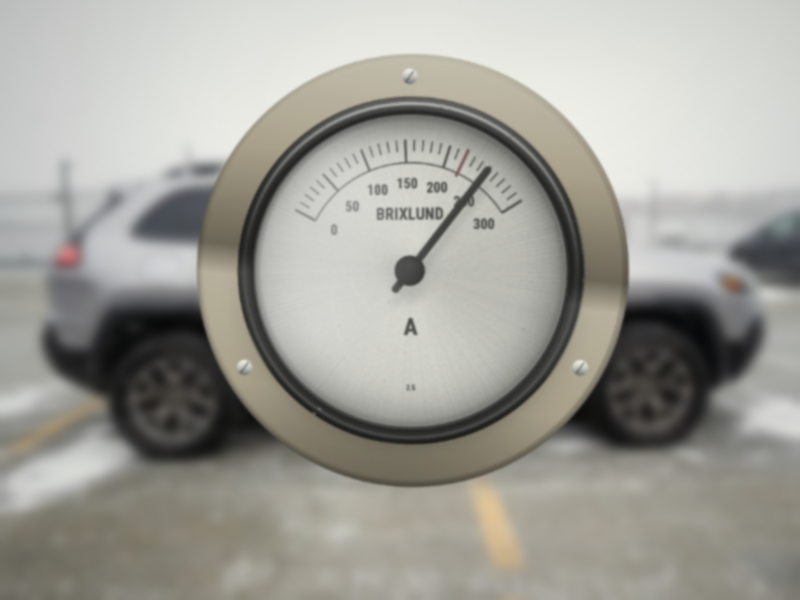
A 250
